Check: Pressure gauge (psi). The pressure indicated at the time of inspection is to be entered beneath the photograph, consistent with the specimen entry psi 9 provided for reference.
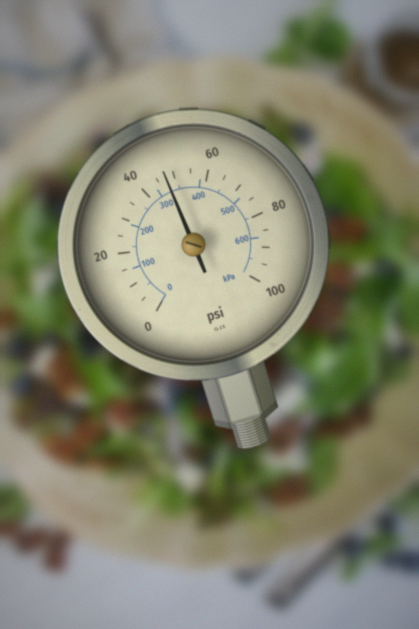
psi 47.5
